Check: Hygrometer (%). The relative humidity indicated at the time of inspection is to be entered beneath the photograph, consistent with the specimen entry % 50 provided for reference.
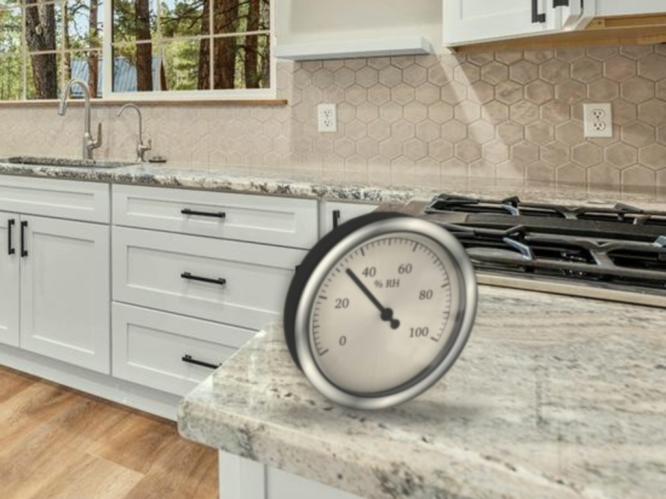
% 32
